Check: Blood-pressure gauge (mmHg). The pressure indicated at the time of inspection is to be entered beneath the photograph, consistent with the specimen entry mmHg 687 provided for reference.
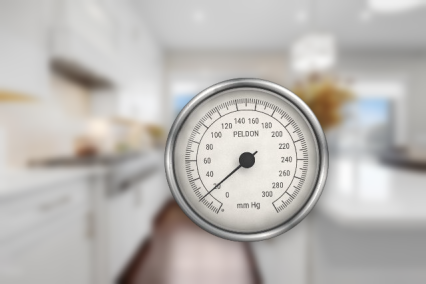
mmHg 20
